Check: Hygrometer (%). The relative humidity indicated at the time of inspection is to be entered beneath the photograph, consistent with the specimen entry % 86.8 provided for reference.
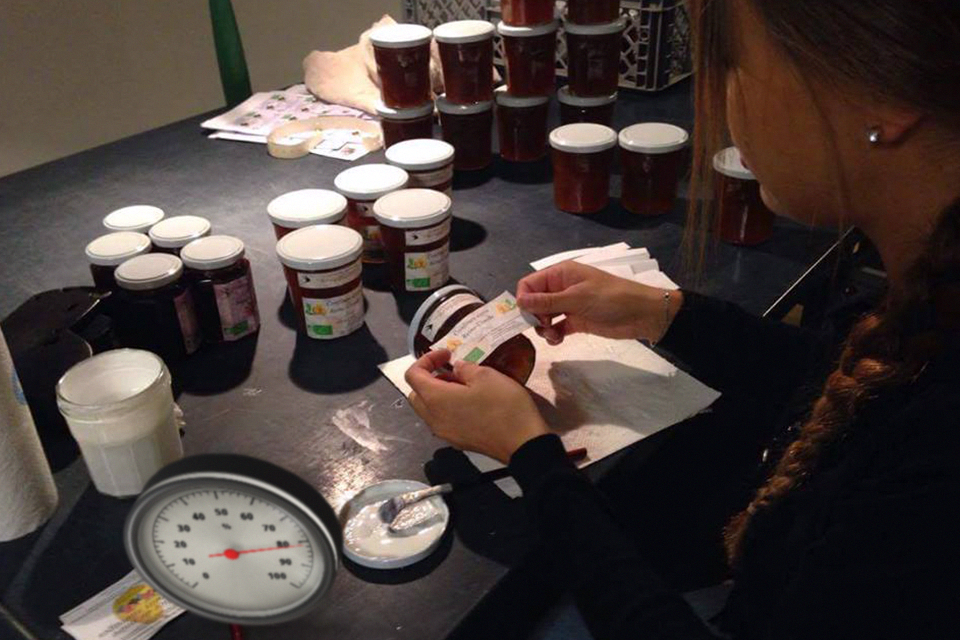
% 80
